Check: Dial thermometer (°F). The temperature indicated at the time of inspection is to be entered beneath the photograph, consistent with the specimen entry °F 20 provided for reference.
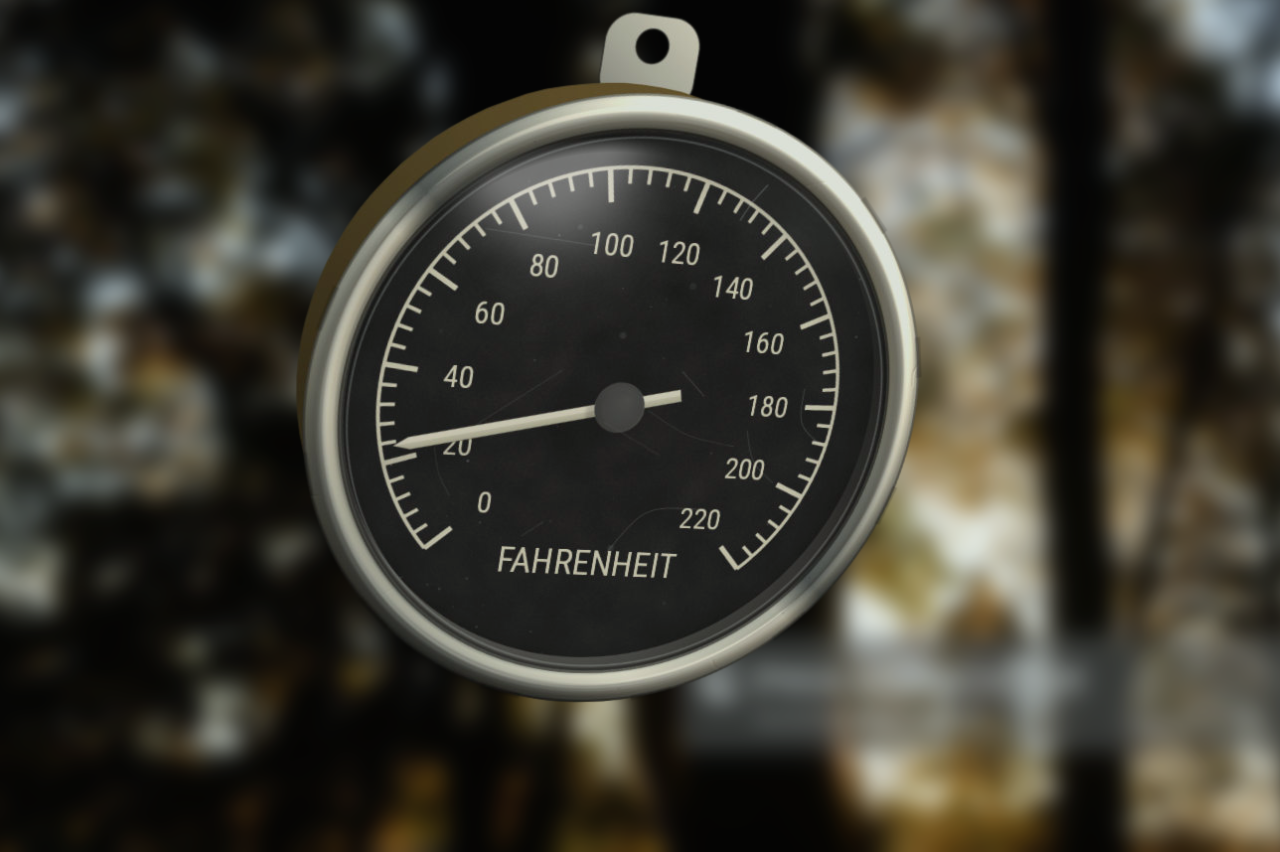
°F 24
